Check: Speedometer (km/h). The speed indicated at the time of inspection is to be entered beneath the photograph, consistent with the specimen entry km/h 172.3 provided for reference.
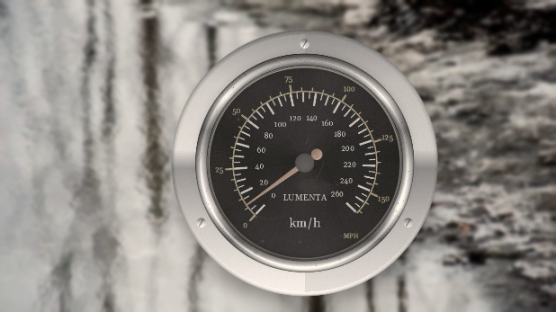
km/h 10
